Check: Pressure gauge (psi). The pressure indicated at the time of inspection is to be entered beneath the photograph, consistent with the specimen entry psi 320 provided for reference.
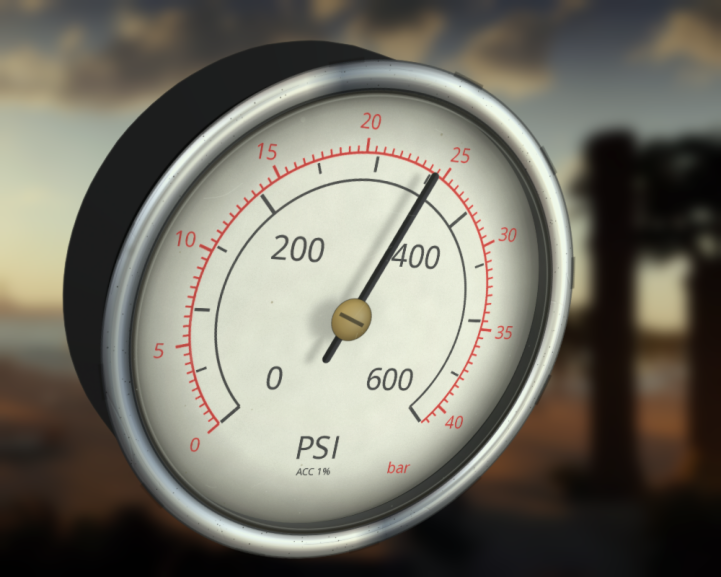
psi 350
